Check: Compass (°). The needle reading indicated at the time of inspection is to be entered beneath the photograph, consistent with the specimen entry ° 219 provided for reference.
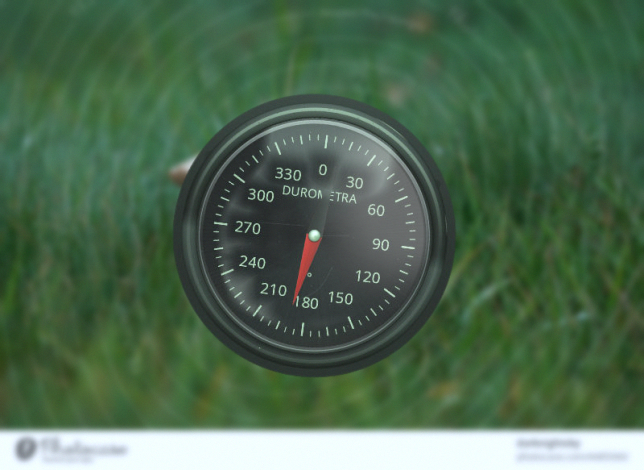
° 190
